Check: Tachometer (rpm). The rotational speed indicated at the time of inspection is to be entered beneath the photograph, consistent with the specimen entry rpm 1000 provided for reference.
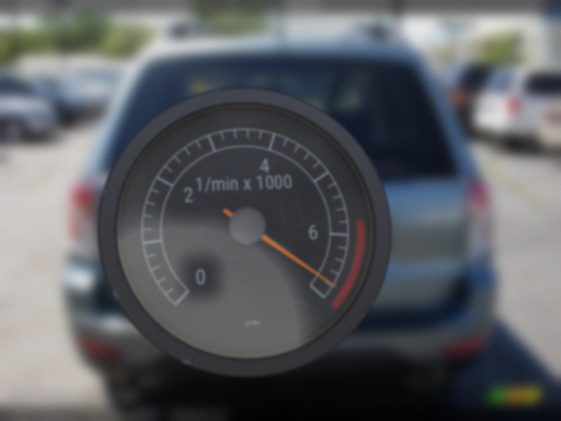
rpm 6800
